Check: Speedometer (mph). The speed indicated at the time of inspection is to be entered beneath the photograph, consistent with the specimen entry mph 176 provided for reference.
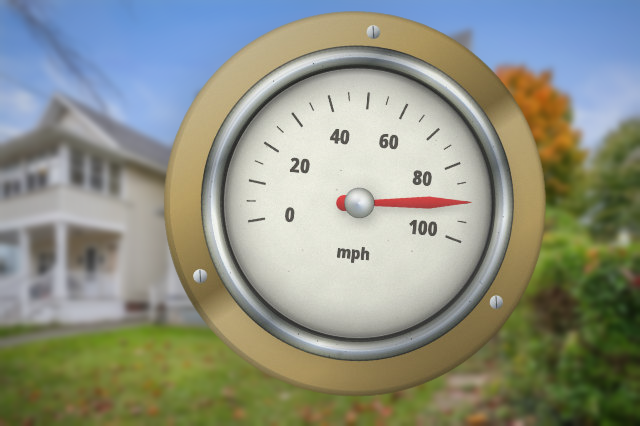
mph 90
